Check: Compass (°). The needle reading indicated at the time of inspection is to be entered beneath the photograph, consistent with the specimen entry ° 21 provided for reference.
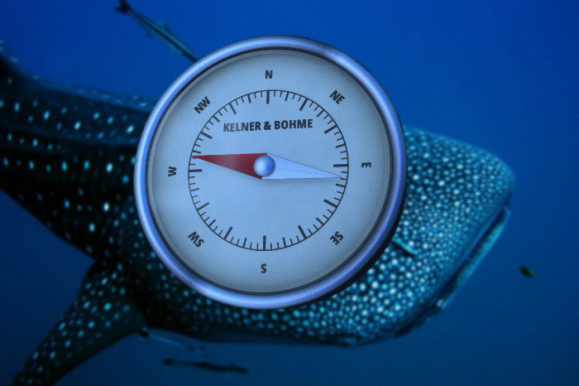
° 280
